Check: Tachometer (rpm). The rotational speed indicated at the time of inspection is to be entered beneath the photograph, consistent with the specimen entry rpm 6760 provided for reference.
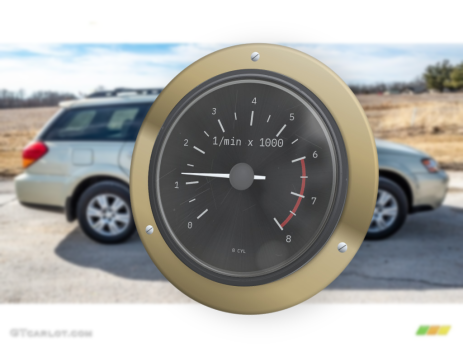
rpm 1250
